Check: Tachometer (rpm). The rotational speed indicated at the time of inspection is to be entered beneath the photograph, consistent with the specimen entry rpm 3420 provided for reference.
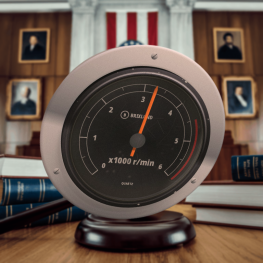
rpm 3250
